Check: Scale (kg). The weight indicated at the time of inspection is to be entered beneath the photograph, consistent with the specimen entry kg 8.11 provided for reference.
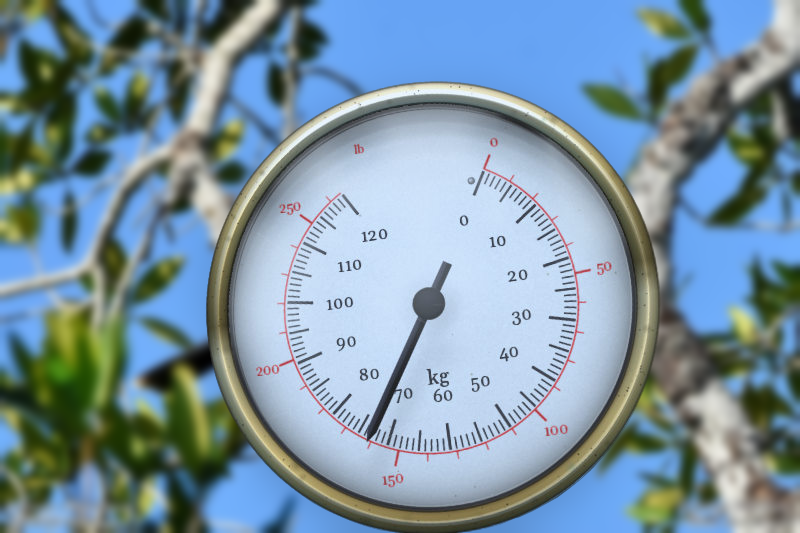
kg 73
